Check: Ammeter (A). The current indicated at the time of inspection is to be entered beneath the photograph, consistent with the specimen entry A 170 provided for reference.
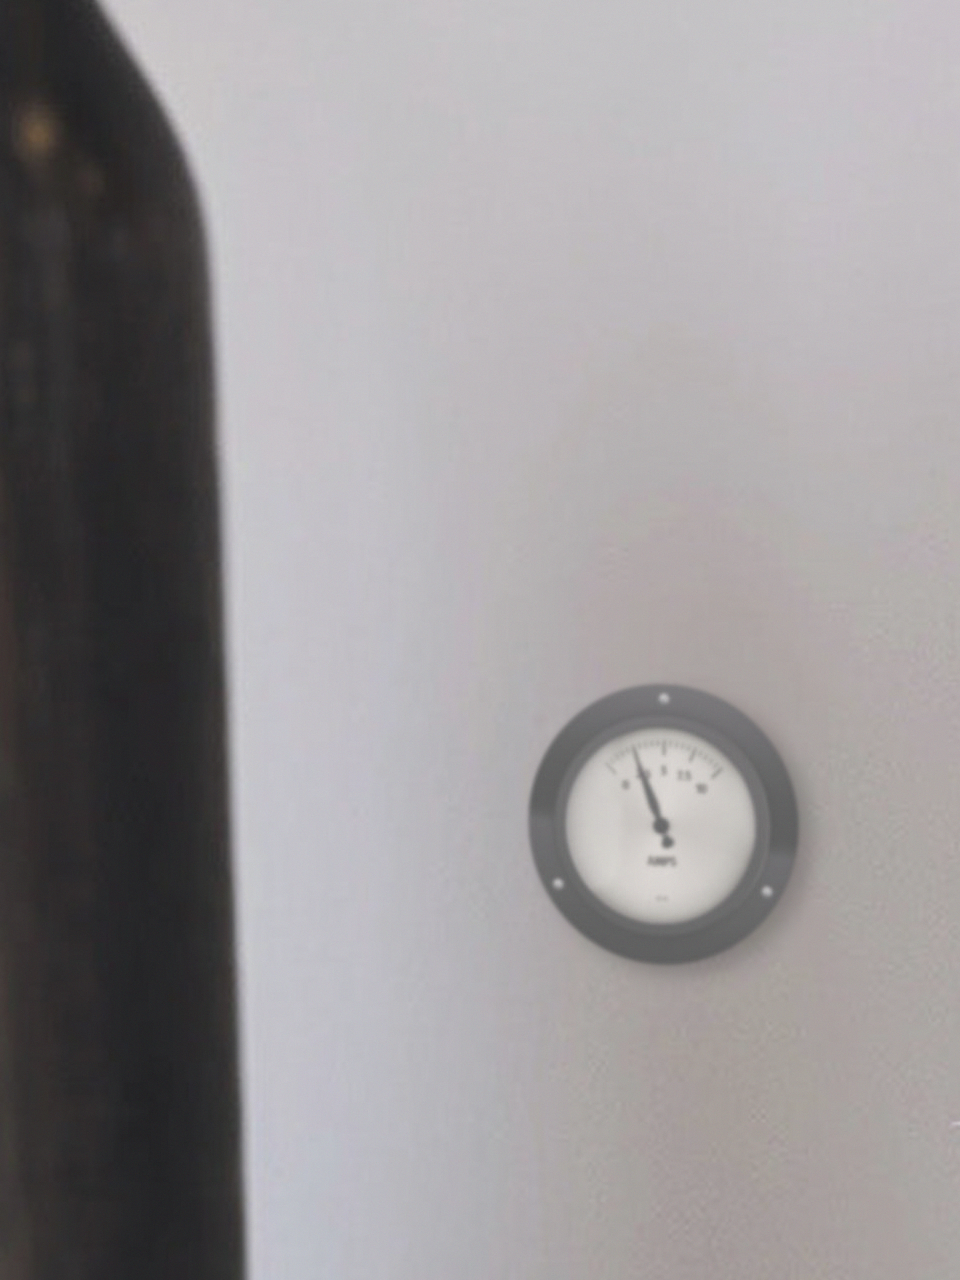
A 2.5
